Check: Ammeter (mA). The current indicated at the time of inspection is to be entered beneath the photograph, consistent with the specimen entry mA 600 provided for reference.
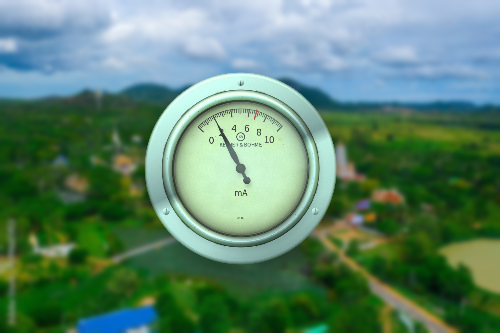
mA 2
